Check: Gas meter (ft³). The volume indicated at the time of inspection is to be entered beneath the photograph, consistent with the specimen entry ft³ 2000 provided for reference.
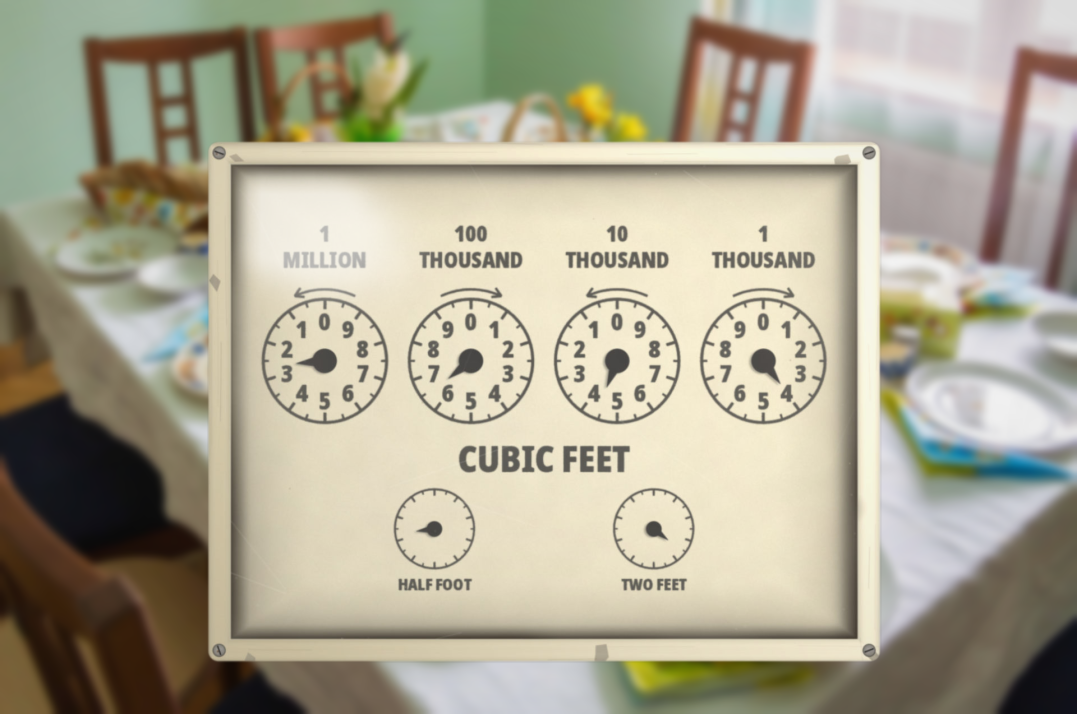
ft³ 264400
